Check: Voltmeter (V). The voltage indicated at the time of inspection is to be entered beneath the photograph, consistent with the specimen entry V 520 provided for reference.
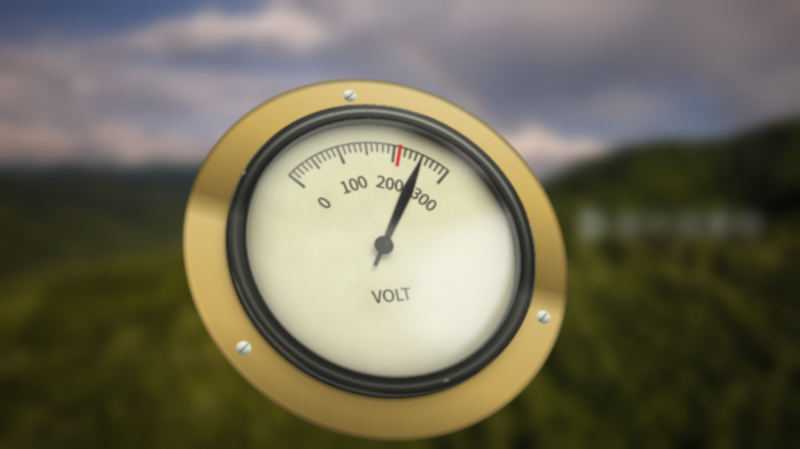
V 250
